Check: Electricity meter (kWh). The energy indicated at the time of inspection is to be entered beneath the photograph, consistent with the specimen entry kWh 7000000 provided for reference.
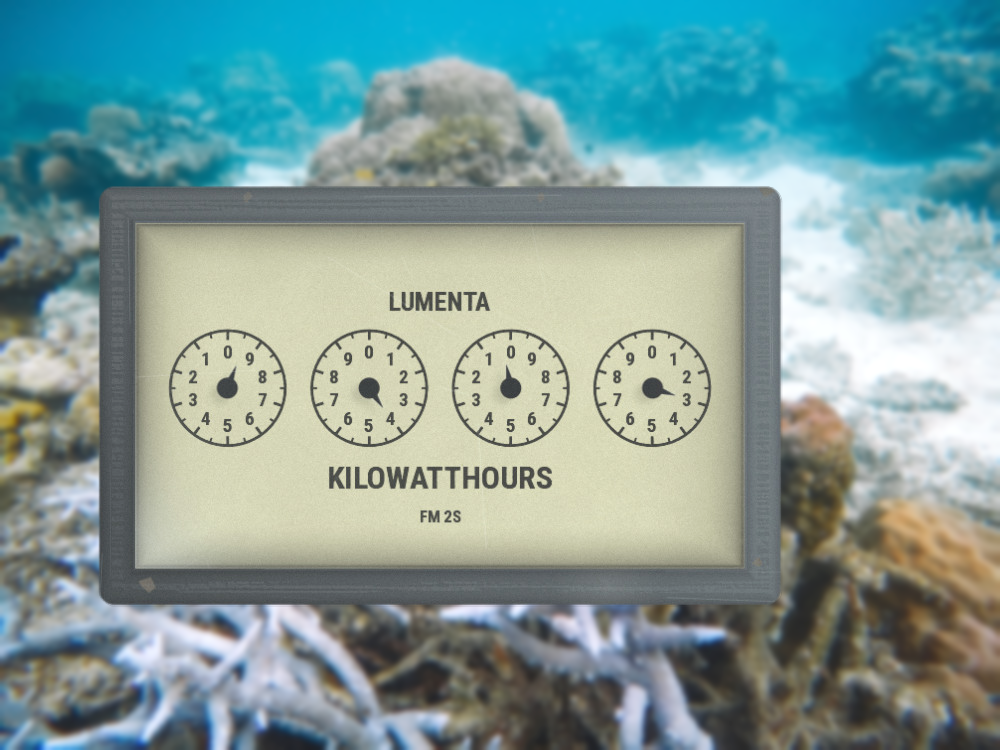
kWh 9403
